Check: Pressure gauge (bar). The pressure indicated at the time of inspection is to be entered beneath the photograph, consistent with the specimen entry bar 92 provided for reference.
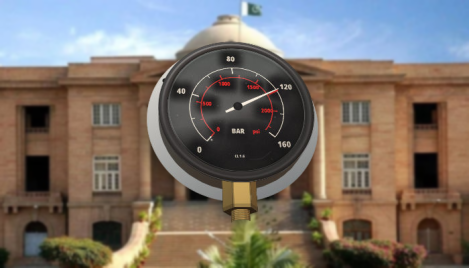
bar 120
